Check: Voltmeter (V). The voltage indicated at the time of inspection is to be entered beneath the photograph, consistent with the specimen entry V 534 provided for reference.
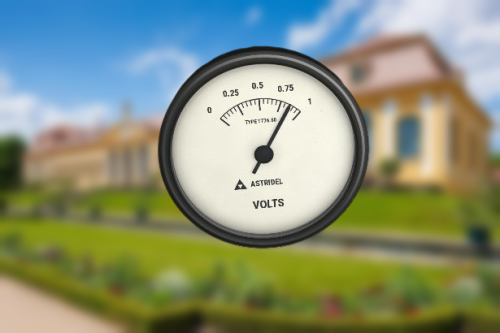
V 0.85
